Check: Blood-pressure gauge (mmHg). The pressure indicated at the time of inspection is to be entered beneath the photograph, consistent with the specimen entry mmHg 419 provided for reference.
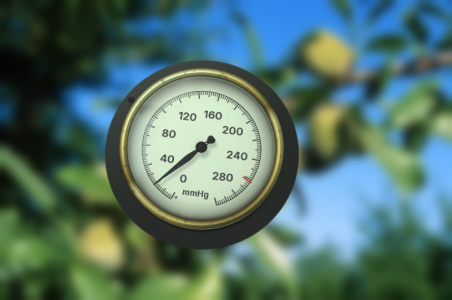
mmHg 20
